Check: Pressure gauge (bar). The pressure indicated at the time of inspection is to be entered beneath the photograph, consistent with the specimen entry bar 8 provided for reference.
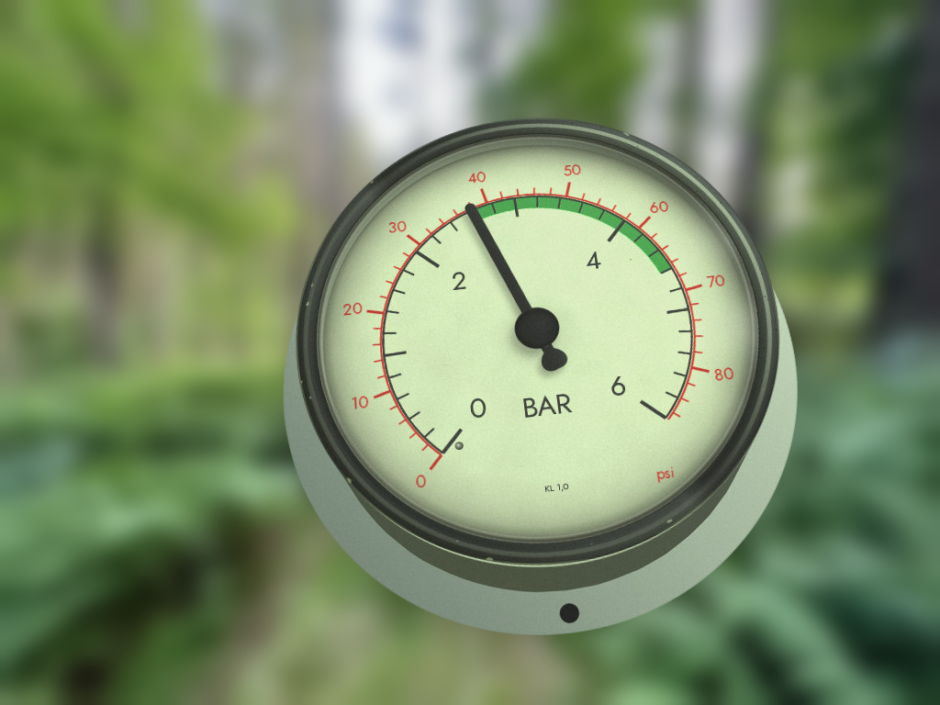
bar 2.6
